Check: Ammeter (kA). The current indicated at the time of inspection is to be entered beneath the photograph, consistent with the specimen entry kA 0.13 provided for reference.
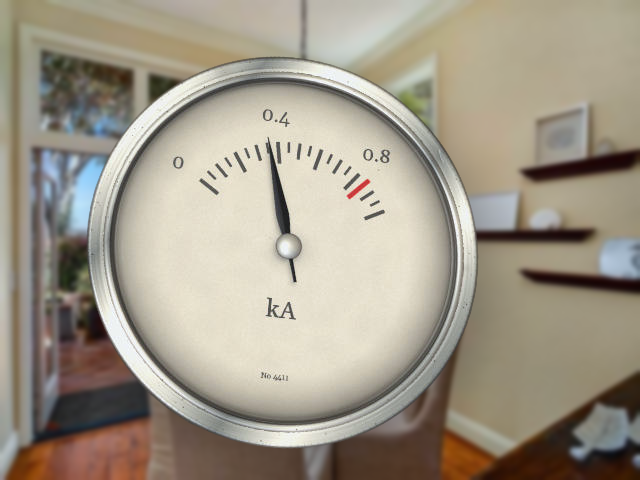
kA 0.35
